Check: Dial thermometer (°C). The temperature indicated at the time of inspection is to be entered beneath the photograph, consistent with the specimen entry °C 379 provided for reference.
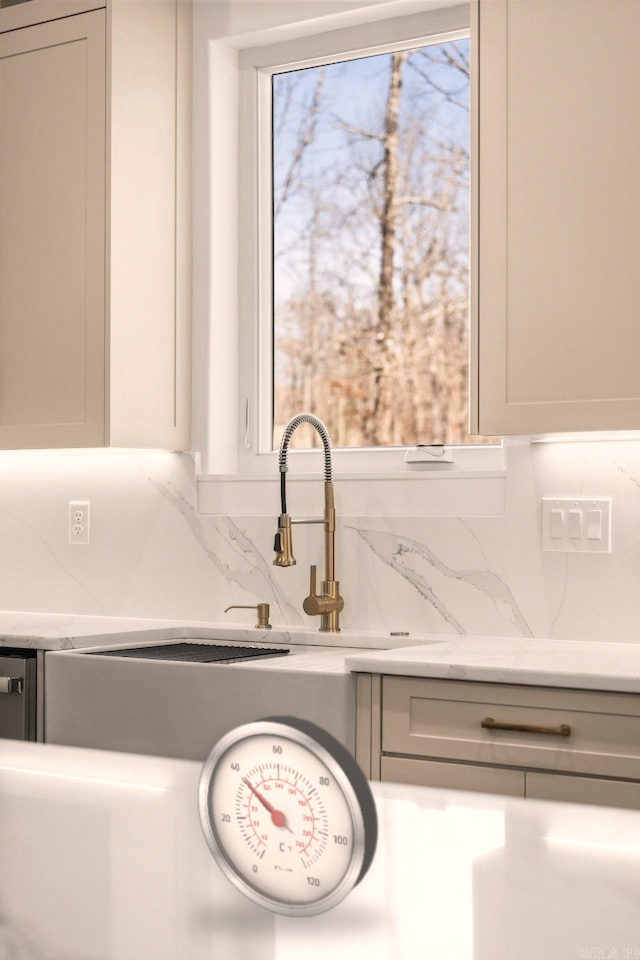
°C 40
